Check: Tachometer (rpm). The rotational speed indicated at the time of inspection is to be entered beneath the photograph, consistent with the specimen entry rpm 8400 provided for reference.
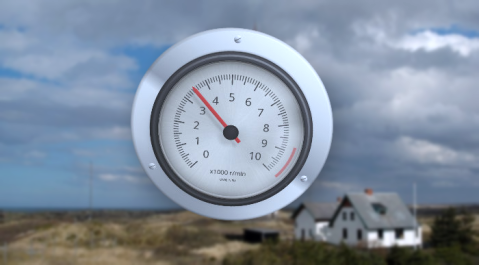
rpm 3500
